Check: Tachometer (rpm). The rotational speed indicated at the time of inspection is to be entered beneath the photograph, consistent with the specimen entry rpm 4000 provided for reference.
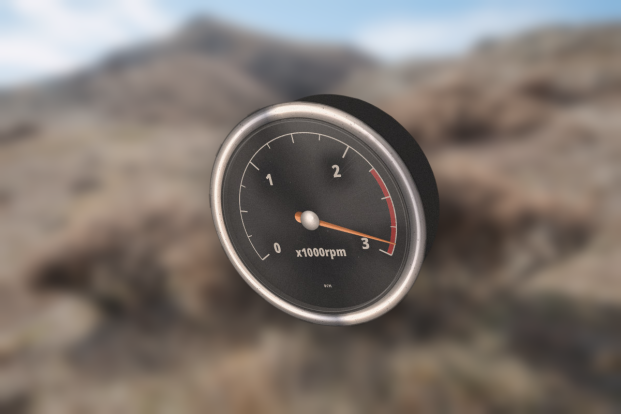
rpm 2875
